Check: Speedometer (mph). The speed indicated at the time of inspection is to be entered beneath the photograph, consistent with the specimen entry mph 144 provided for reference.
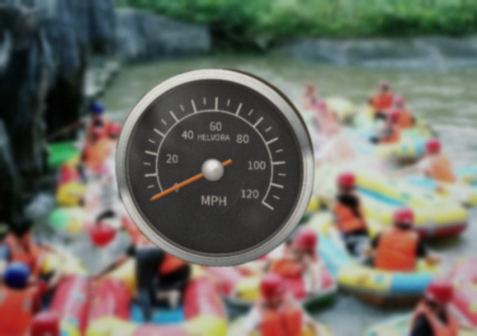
mph 0
